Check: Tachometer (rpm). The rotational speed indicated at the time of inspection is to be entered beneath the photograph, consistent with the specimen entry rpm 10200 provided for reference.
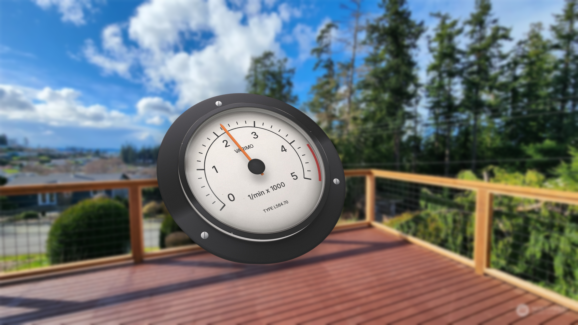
rpm 2200
